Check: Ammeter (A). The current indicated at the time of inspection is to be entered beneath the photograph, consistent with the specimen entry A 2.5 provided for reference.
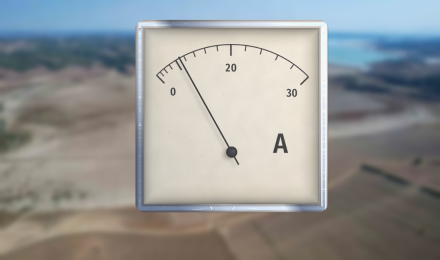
A 11
